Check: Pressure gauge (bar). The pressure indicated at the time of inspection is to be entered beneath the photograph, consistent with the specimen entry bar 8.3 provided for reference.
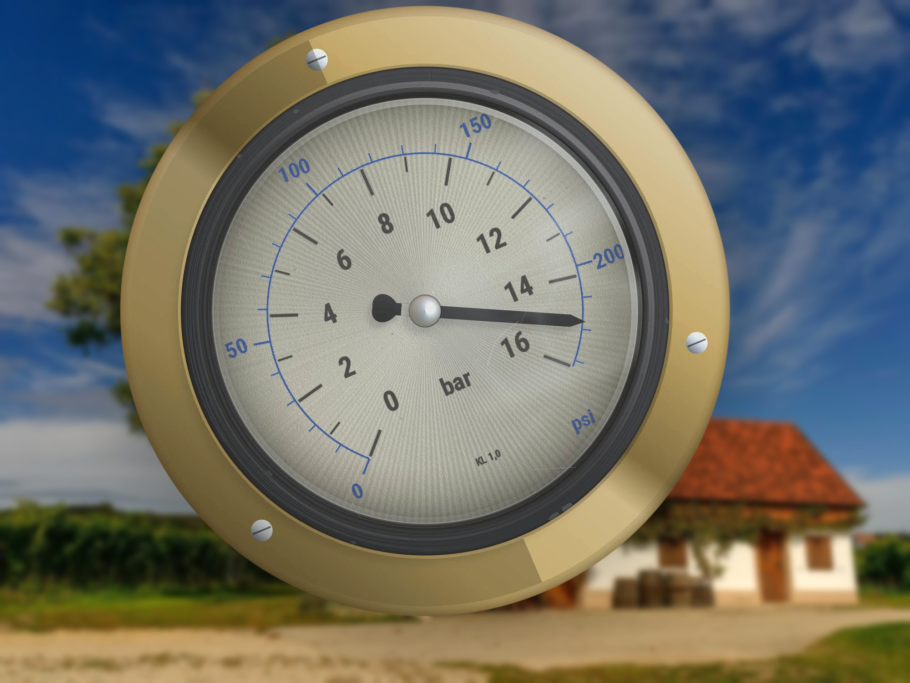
bar 15
